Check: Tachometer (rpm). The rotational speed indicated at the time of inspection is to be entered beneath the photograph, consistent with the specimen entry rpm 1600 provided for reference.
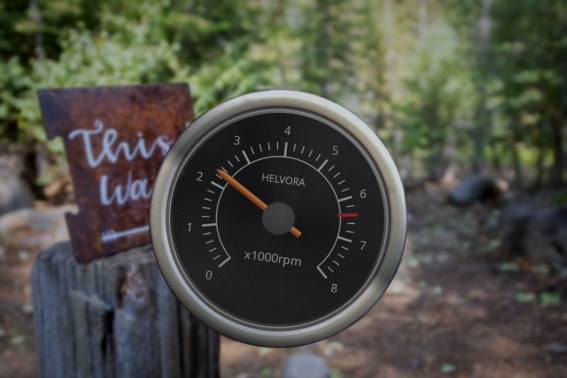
rpm 2300
